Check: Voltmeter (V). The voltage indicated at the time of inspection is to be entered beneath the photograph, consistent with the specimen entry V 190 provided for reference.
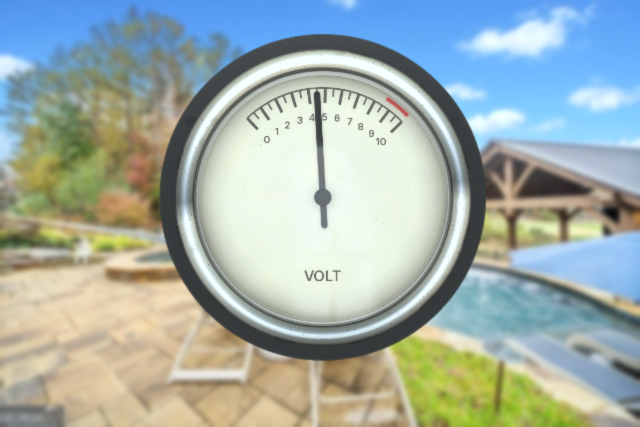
V 4.5
